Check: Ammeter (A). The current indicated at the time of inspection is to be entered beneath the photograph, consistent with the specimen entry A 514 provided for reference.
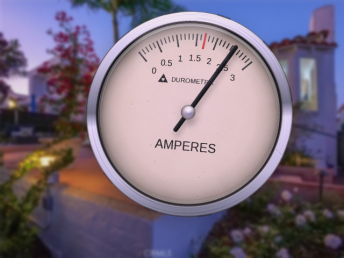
A 2.5
